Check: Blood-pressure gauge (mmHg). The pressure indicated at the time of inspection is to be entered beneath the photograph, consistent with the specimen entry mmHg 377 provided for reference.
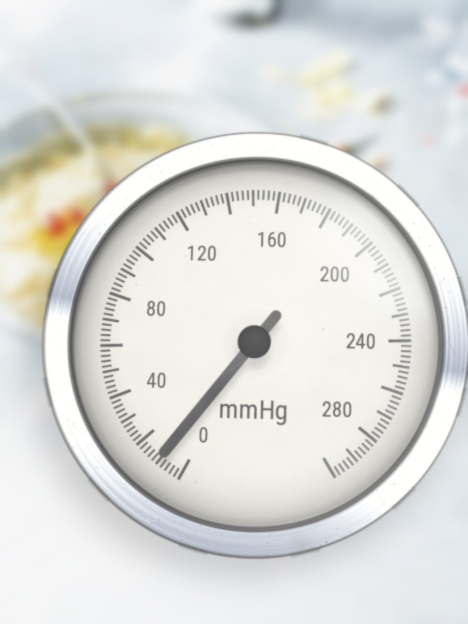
mmHg 10
